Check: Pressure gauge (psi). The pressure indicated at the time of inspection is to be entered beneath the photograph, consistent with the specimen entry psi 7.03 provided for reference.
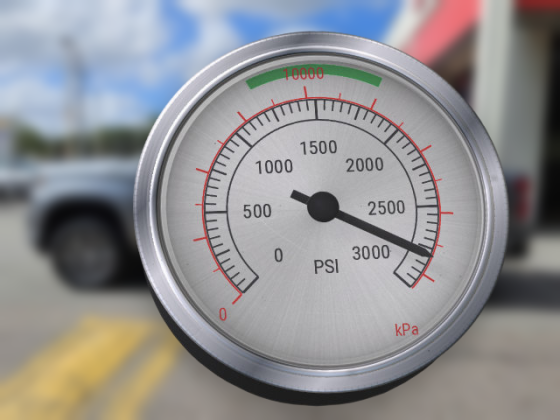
psi 2800
